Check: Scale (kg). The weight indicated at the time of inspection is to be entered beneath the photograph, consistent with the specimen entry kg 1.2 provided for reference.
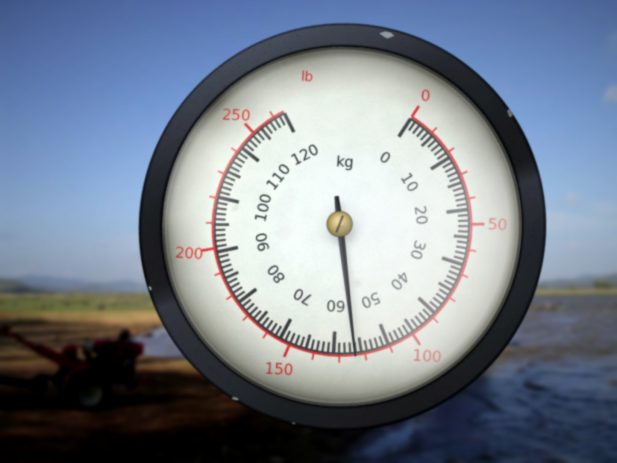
kg 56
